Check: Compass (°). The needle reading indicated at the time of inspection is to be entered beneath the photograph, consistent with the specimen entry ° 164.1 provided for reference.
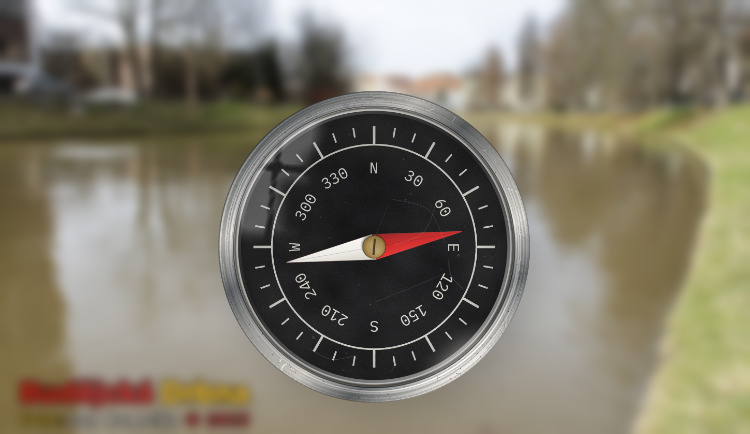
° 80
